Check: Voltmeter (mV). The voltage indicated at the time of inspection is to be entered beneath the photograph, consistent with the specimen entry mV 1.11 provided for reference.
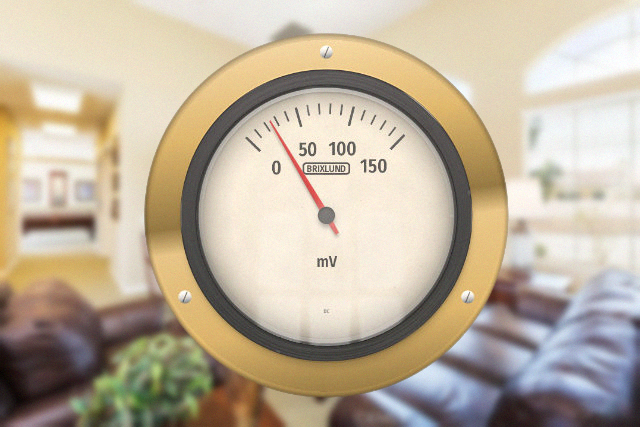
mV 25
